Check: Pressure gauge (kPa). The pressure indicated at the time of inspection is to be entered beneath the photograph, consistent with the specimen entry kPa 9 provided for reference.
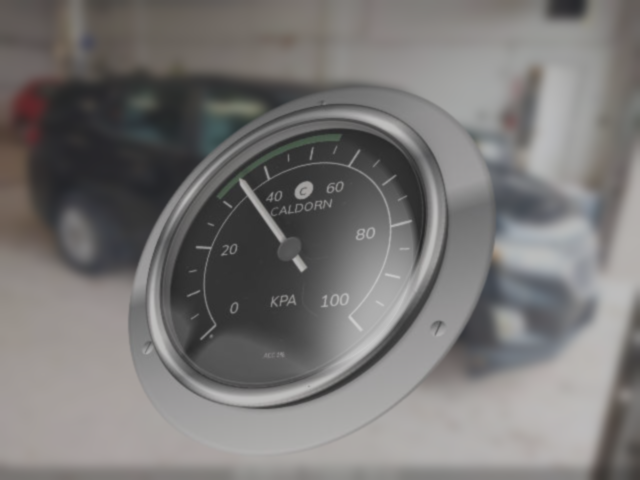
kPa 35
